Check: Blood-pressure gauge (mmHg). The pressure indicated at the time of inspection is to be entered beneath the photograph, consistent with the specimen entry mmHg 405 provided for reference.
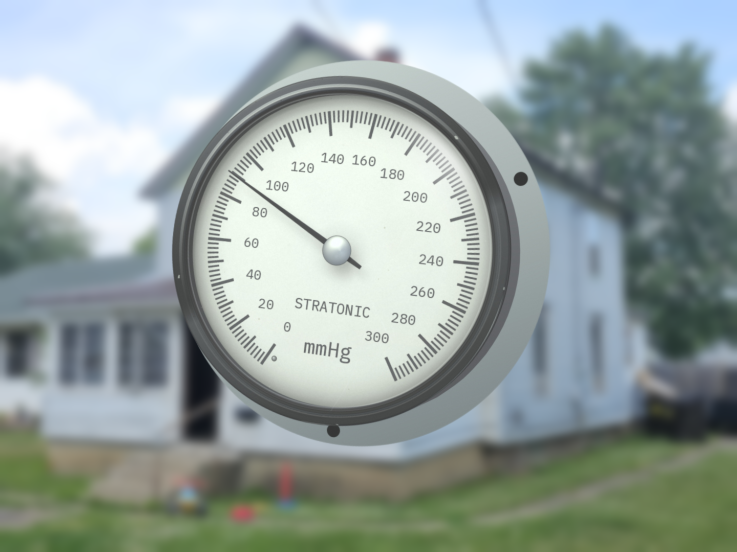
mmHg 90
